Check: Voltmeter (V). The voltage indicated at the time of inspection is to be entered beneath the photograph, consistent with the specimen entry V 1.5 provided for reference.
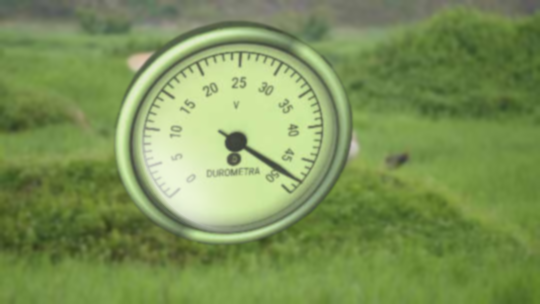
V 48
